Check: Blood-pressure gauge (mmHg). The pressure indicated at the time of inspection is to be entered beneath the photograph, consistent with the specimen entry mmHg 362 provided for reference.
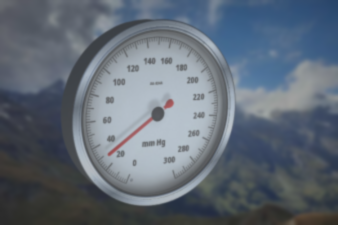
mmHg 30
